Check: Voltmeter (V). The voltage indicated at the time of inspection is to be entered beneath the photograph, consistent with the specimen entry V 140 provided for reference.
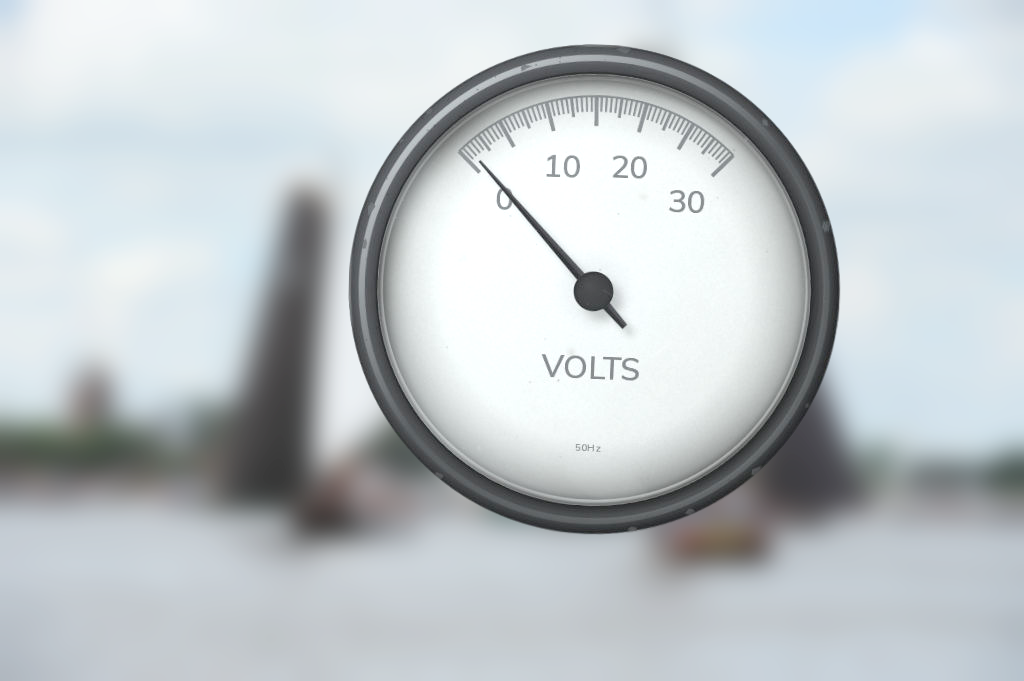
V 1
